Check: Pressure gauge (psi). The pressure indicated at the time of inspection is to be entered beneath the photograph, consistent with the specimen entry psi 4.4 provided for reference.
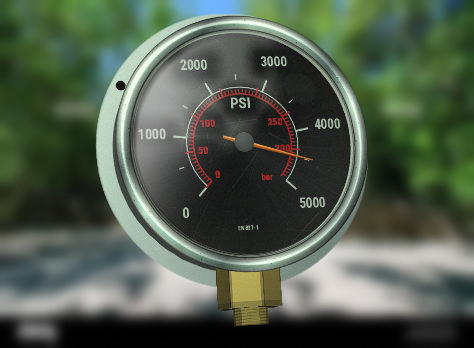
psi 4500
